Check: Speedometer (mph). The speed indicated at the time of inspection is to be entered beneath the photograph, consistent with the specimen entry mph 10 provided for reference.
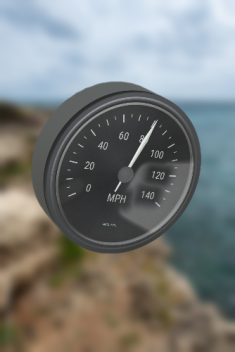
mph 80
